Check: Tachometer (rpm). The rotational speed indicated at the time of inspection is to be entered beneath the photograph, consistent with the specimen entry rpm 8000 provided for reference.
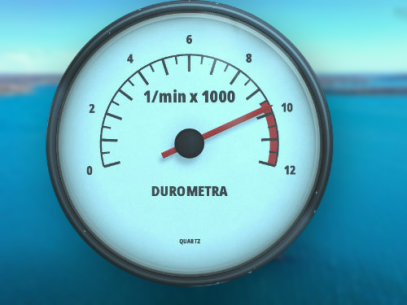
rpm 9750
